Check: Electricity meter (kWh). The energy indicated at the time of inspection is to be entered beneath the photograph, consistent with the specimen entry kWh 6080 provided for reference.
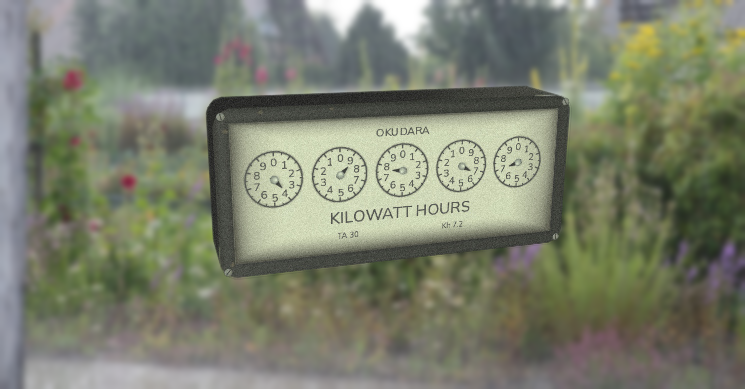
kWh 38767
